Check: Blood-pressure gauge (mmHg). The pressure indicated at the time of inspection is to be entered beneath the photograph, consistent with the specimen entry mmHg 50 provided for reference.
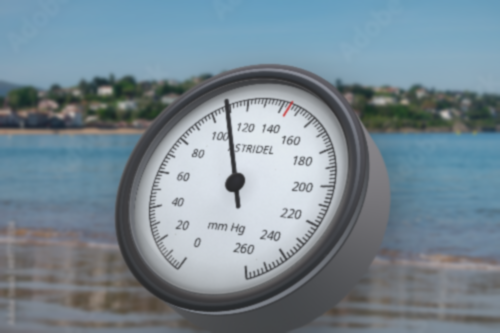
mmHg 110
